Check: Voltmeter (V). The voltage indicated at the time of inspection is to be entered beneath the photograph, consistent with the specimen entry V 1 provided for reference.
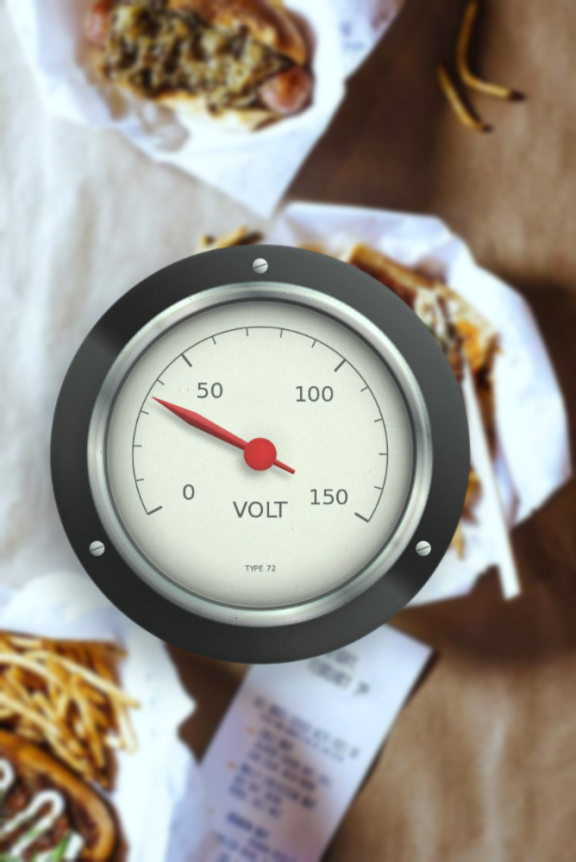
V 35
